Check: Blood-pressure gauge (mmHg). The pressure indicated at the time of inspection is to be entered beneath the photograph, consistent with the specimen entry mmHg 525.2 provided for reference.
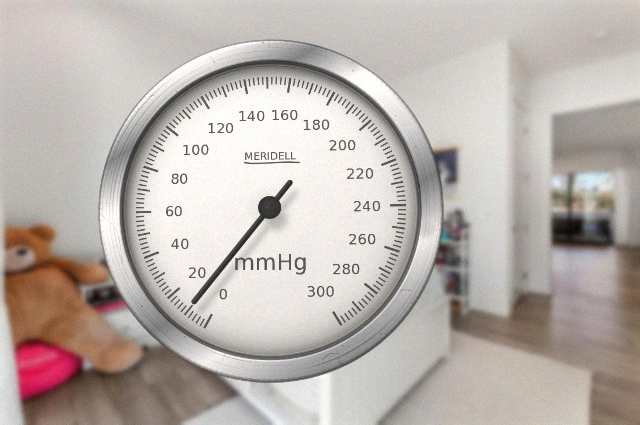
mmHg 10
